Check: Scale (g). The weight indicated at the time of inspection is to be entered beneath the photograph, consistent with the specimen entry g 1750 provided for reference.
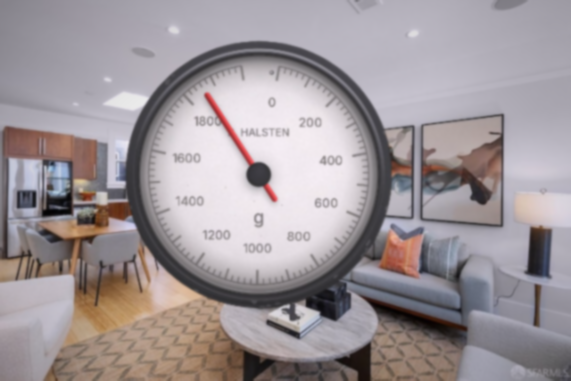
g 1860
